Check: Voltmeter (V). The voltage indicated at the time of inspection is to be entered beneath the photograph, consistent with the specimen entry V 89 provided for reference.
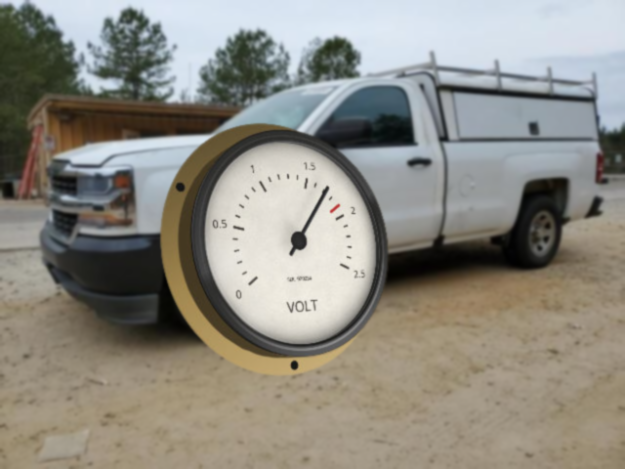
V 1.7
